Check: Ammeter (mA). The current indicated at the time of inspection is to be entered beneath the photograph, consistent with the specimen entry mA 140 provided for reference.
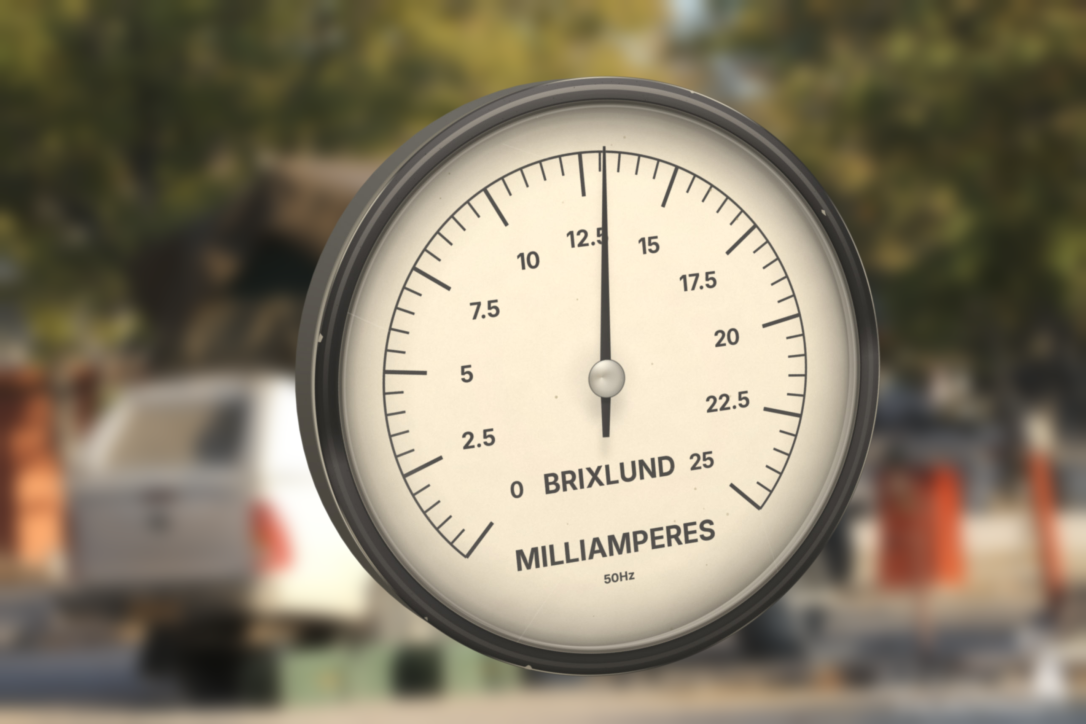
mA 13
